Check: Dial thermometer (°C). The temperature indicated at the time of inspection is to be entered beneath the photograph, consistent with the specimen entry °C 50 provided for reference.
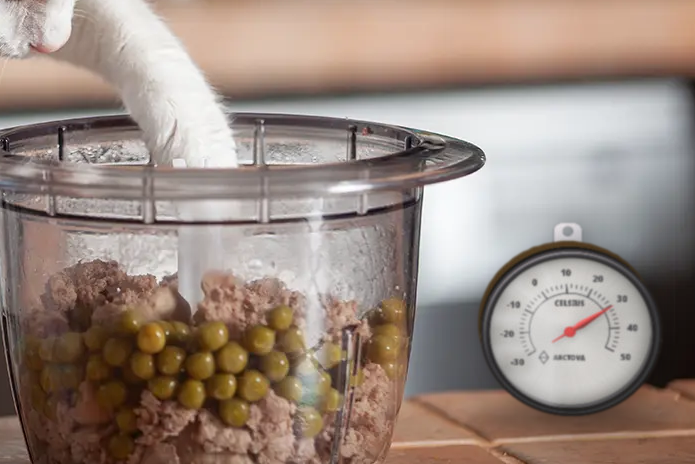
°C 30
